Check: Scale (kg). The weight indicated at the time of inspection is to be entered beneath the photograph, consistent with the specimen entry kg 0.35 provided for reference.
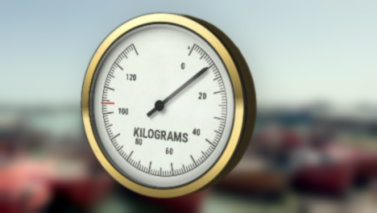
kg 10
